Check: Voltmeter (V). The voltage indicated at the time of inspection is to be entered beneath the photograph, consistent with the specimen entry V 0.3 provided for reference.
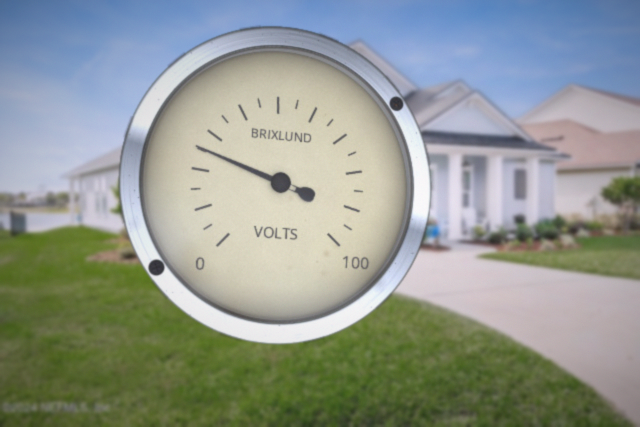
V 25
